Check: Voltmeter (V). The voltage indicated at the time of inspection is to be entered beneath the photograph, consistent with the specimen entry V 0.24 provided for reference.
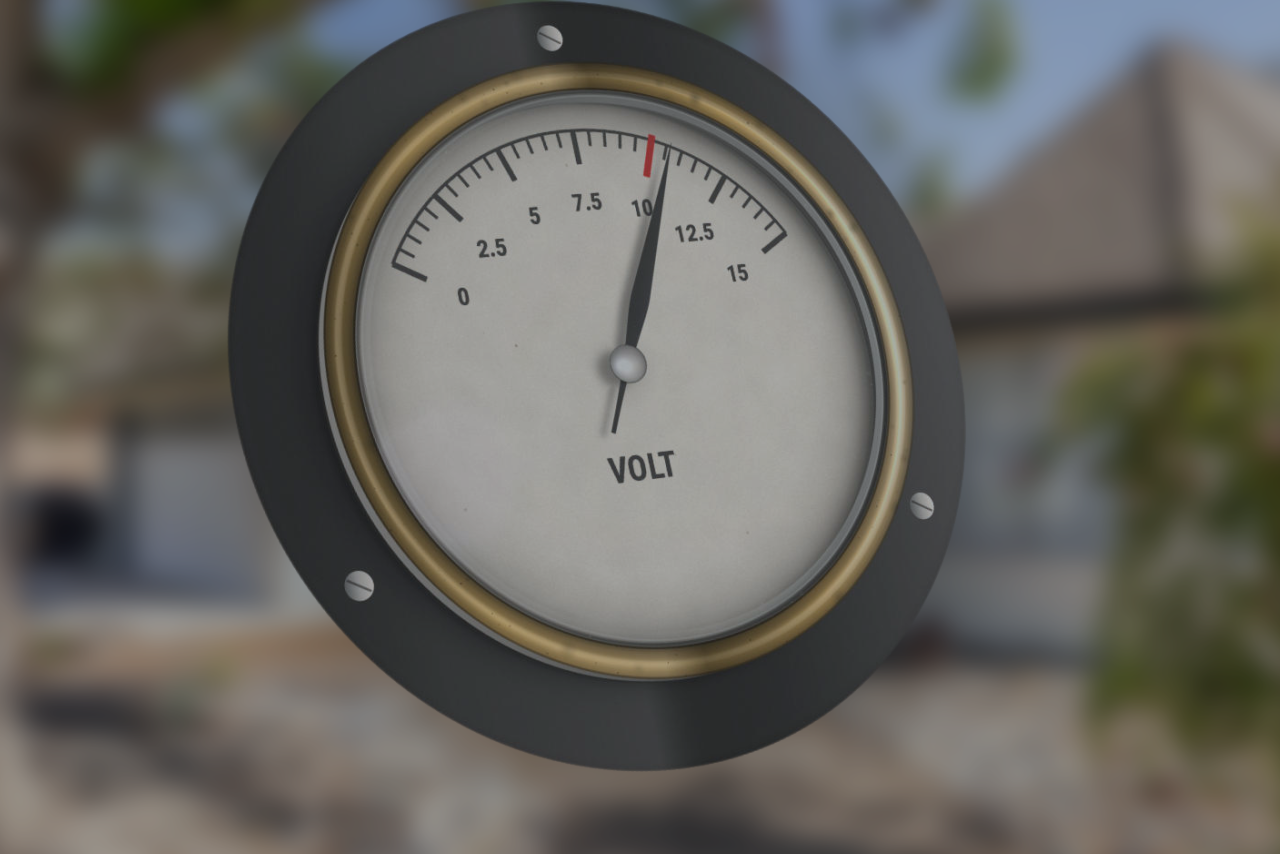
V 10.5
